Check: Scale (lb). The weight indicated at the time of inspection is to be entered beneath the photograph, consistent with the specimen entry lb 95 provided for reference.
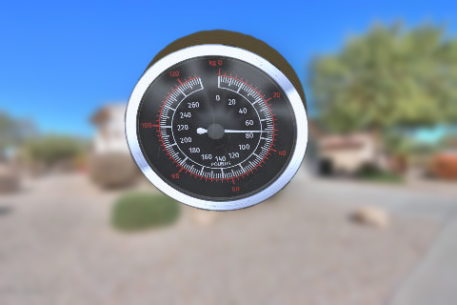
lb 70
